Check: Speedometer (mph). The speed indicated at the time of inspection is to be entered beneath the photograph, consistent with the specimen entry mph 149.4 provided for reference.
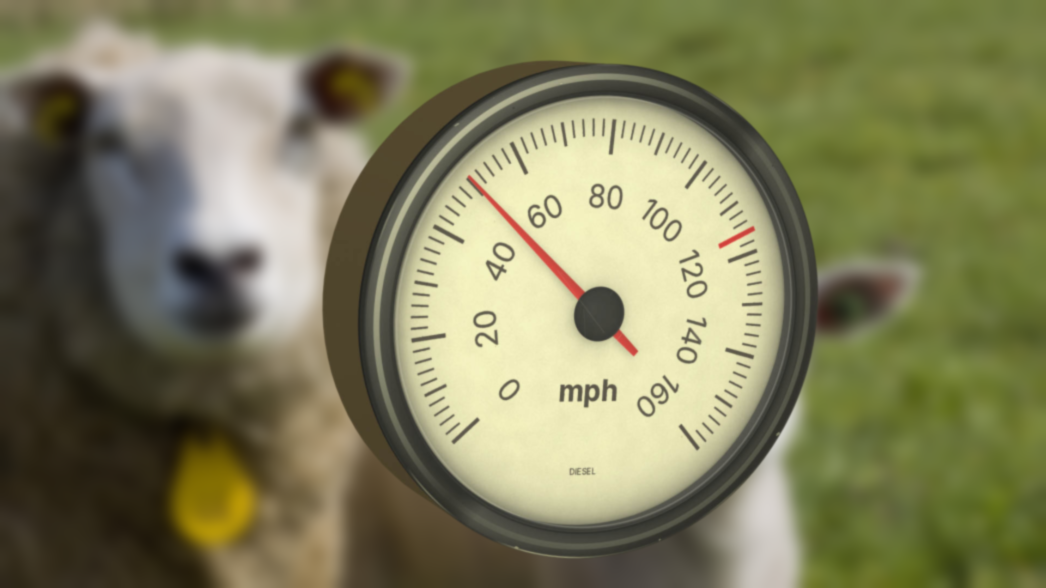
mph 50
